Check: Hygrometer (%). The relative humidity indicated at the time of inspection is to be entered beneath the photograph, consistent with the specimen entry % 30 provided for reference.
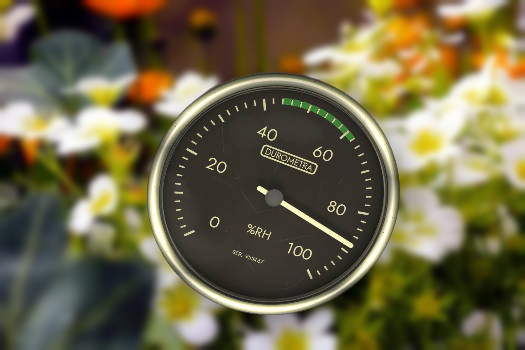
% 88
